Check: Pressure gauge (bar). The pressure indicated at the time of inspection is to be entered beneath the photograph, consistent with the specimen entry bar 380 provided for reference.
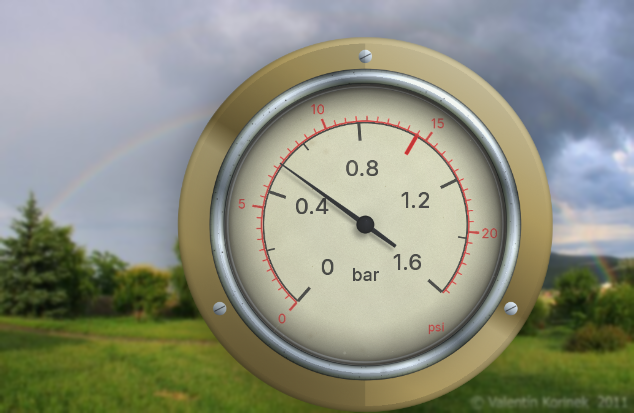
bar 0.5
